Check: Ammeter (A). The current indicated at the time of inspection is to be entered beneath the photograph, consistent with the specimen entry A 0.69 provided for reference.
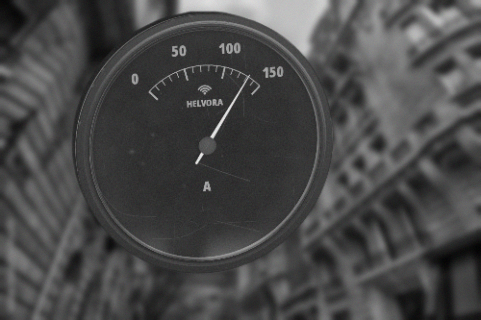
A 130
